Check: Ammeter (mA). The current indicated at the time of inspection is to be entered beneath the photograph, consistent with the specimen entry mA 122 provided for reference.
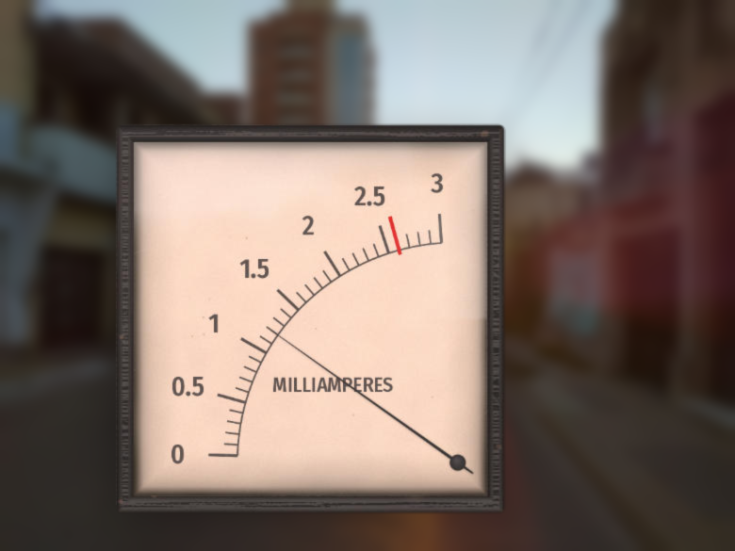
mA 1.2
